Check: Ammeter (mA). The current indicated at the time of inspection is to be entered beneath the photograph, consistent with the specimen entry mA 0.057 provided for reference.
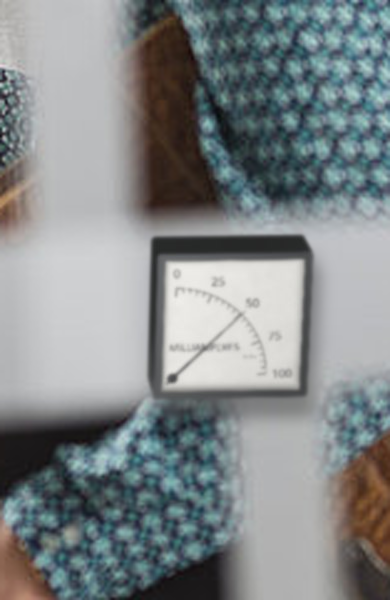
mA 50
